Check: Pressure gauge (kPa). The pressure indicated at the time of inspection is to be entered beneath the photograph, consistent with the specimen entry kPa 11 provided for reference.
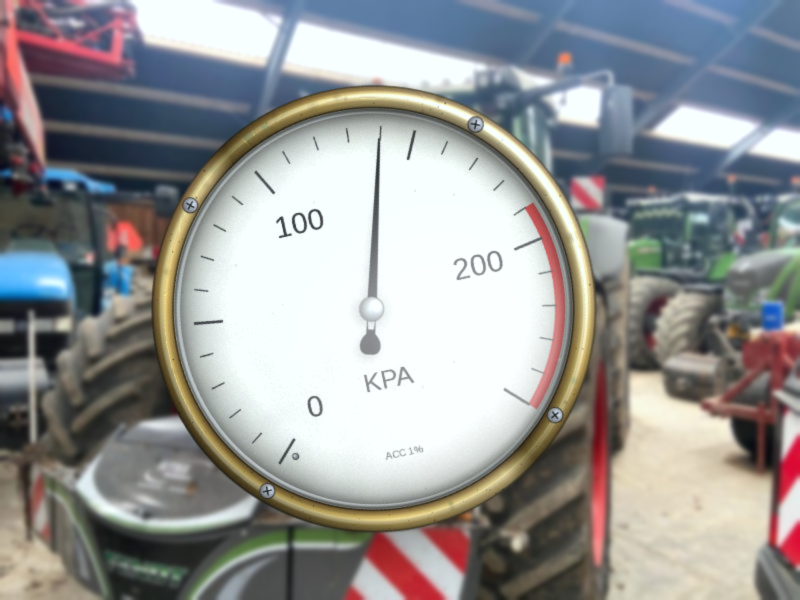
kPa 140
